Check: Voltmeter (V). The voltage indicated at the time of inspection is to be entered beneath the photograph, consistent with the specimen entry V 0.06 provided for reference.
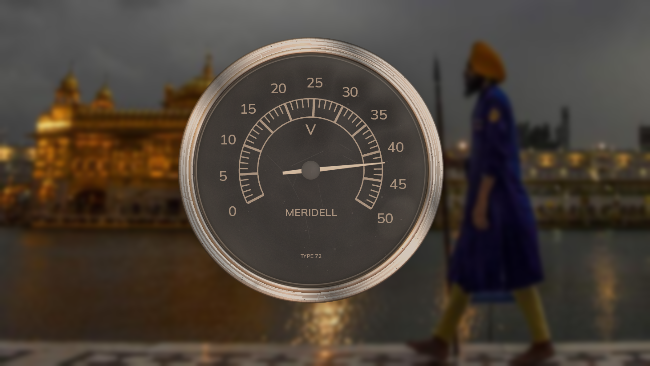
V 42
